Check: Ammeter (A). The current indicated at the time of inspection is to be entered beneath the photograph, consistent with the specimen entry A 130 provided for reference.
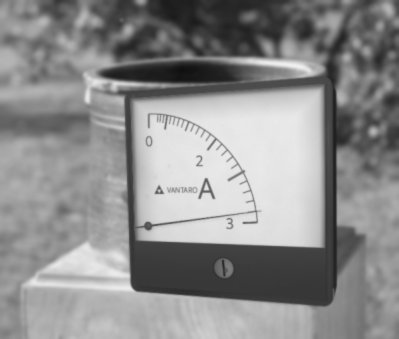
A 2.9
